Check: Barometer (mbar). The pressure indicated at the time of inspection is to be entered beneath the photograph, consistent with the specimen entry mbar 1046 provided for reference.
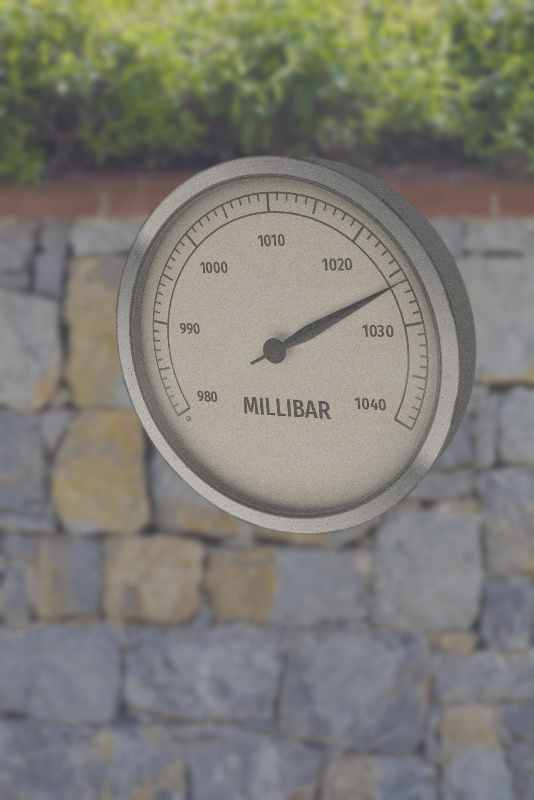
mbar 1026
